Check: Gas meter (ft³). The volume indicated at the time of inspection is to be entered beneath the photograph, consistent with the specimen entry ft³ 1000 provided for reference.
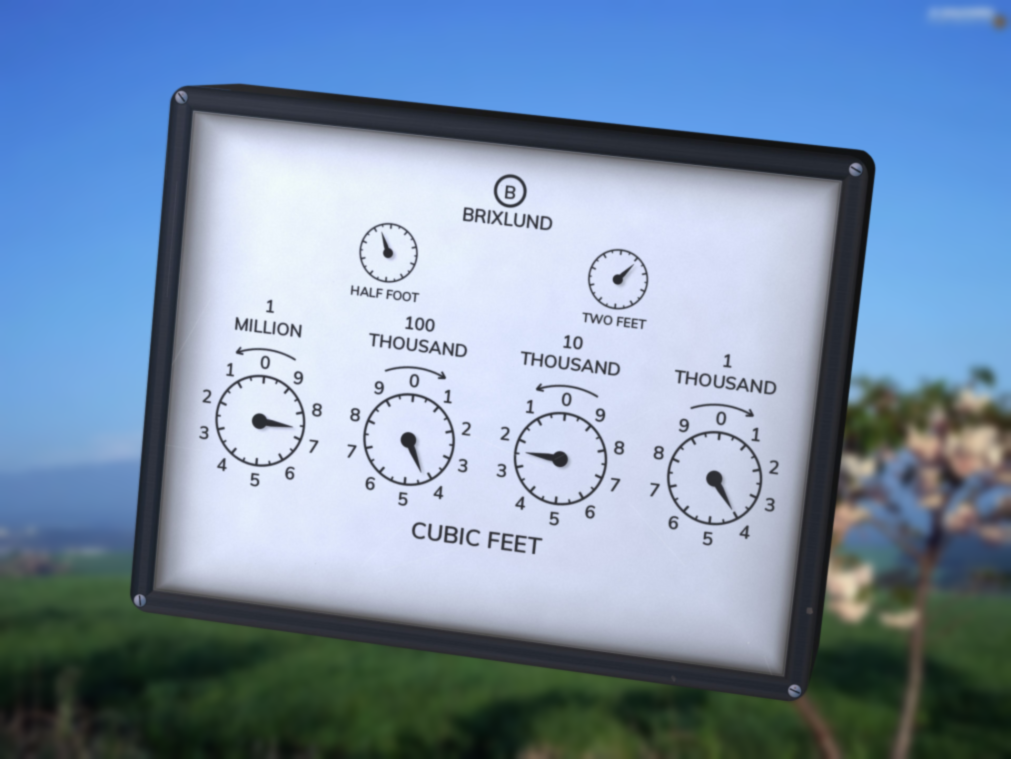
ft³ 742400
